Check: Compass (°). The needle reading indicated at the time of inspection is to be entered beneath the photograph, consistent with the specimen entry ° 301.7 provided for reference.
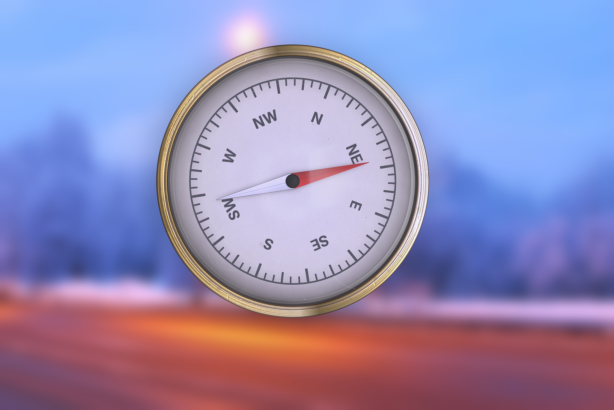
° 55
